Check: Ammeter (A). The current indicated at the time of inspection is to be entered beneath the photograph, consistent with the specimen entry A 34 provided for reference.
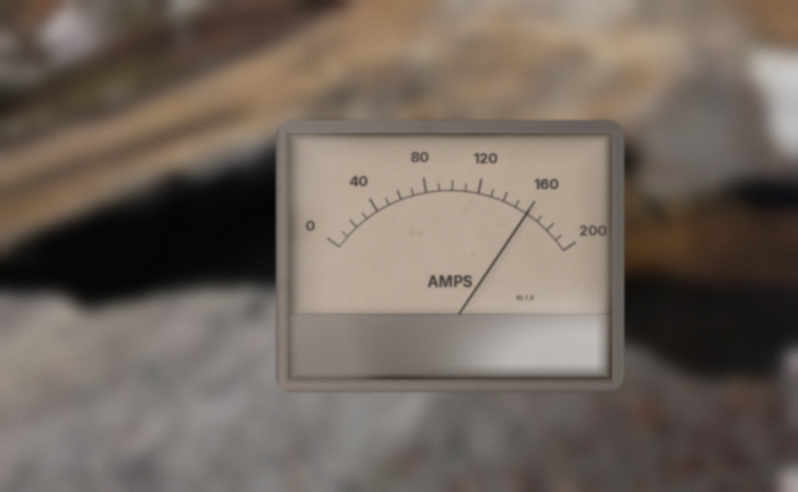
A 160
